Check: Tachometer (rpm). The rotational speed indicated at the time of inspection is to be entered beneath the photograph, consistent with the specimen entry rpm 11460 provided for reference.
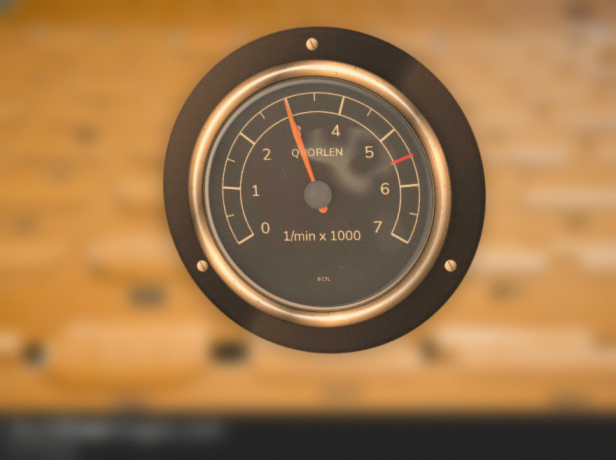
rpm 3000
